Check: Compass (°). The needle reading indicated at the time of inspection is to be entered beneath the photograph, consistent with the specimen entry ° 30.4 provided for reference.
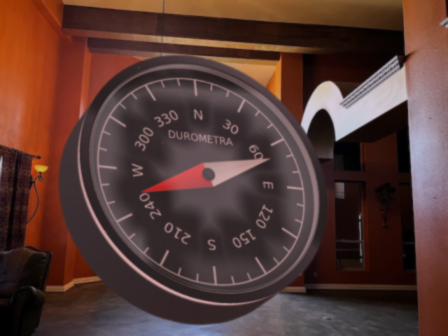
° 250
